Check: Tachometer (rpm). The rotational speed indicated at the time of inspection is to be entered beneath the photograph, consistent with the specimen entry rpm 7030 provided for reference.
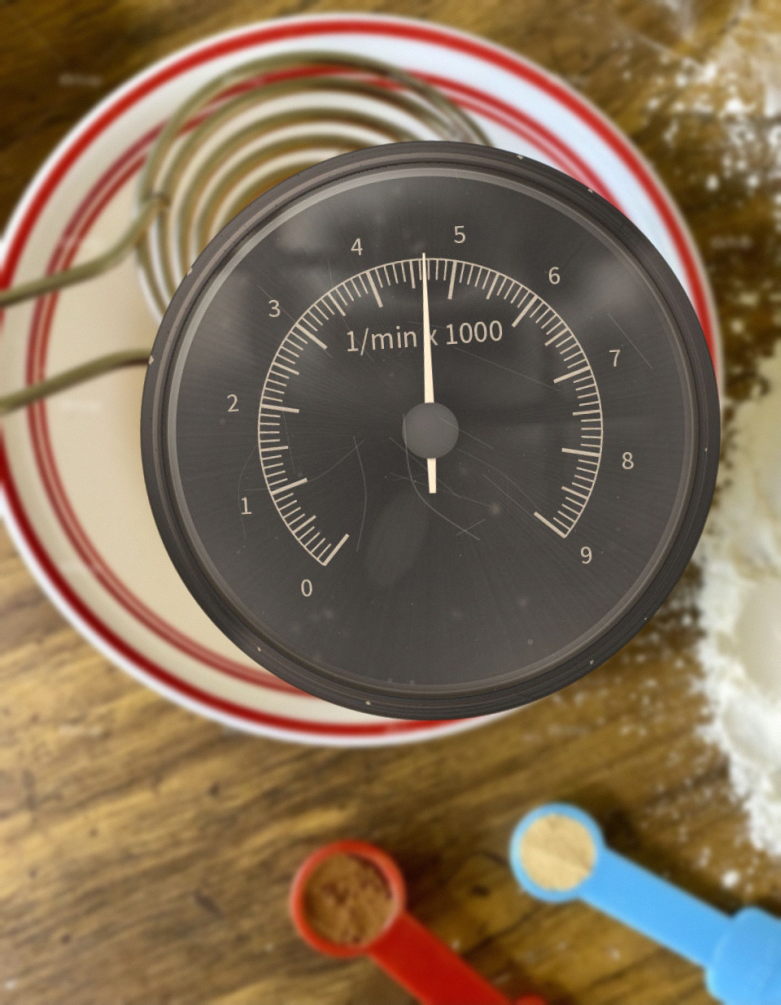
rpm 4650
